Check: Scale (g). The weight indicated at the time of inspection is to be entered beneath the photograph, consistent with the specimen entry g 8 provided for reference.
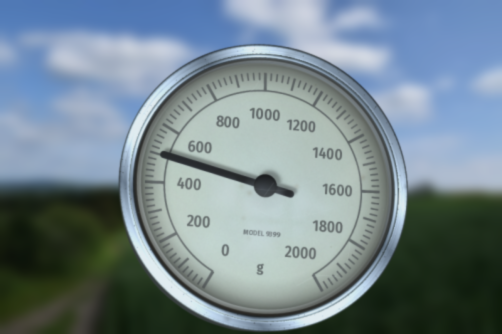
g 500
